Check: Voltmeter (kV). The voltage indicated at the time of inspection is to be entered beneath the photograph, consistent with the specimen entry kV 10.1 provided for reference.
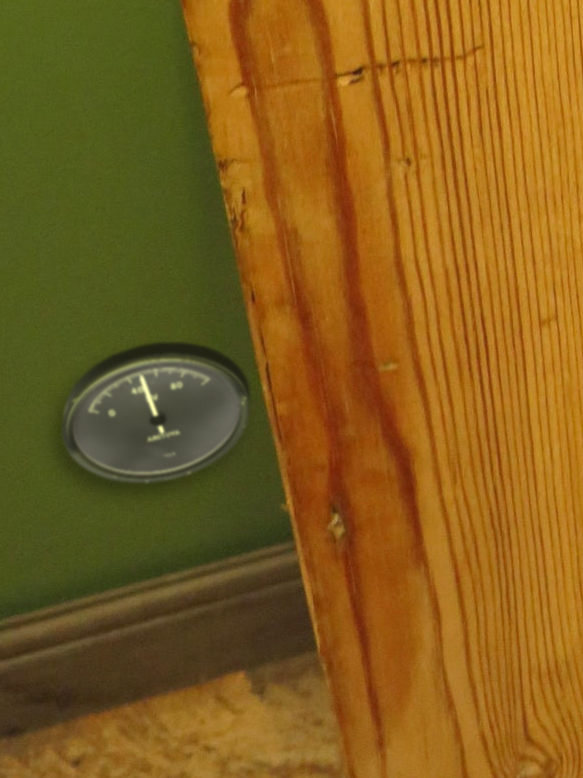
kV 50
